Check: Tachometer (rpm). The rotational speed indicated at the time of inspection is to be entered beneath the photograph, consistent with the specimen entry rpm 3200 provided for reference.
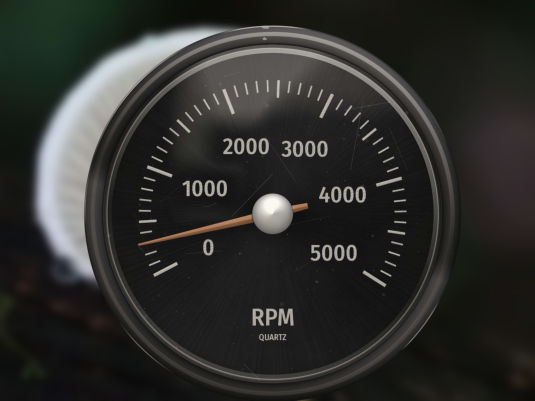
rpm 300
